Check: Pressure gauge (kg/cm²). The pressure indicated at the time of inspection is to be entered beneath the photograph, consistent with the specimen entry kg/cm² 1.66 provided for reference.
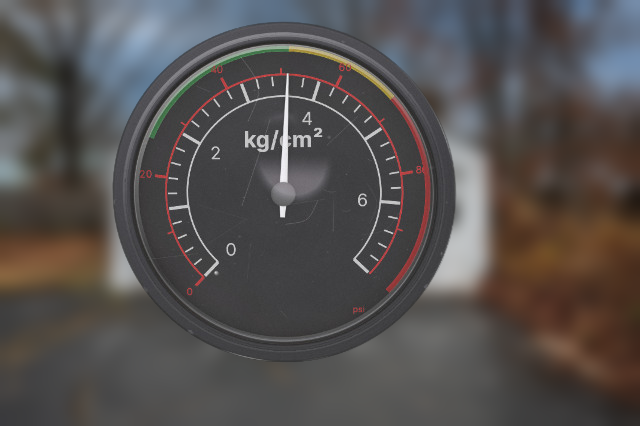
kg/cm² 3.6
